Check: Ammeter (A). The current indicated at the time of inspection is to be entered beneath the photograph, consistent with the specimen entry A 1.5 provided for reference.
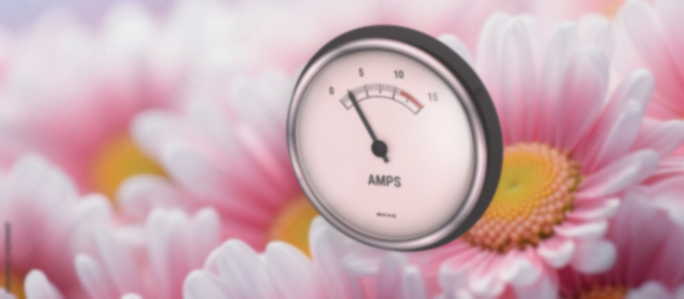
A 2.5
